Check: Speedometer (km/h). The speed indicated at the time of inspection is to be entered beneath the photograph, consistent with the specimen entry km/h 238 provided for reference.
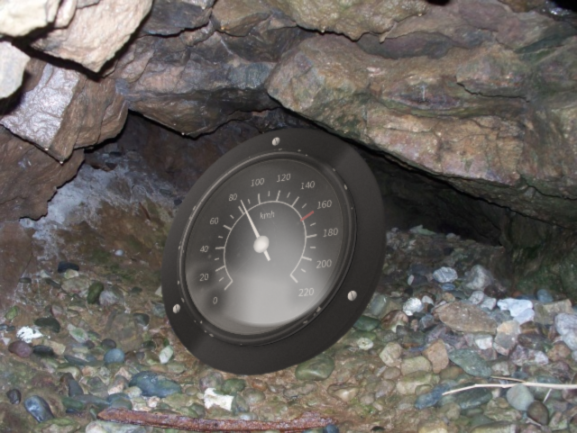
km/h 85
